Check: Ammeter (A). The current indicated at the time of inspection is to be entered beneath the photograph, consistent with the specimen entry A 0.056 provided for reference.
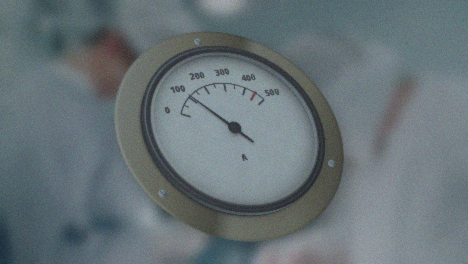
A 100
